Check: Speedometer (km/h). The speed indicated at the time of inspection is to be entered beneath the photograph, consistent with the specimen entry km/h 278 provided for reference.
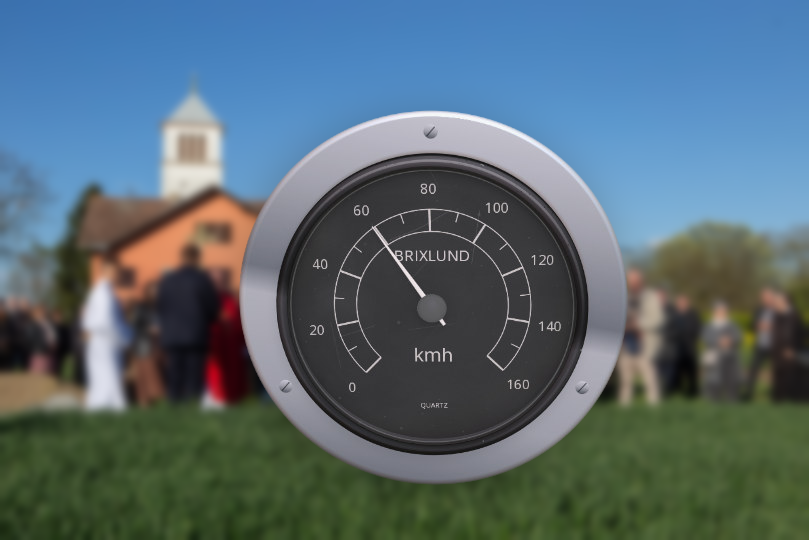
km/h 60
